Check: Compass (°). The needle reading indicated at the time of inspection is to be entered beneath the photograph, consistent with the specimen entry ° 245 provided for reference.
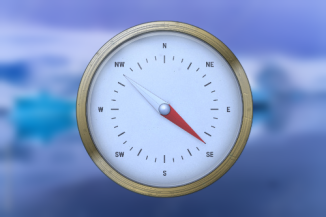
° 130
